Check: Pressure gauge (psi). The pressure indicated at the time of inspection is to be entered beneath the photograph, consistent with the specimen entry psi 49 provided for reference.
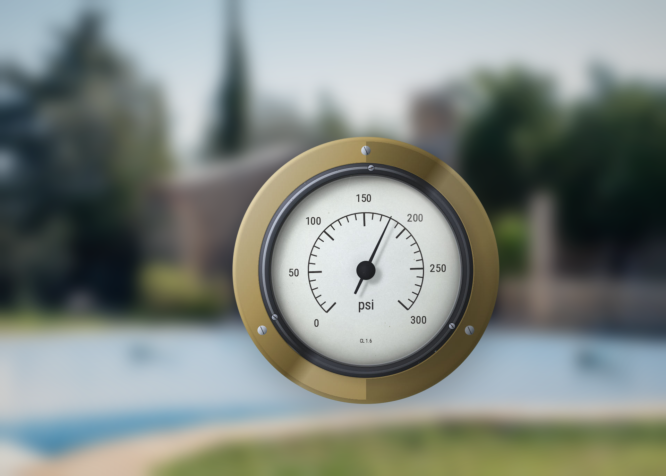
psi 180
